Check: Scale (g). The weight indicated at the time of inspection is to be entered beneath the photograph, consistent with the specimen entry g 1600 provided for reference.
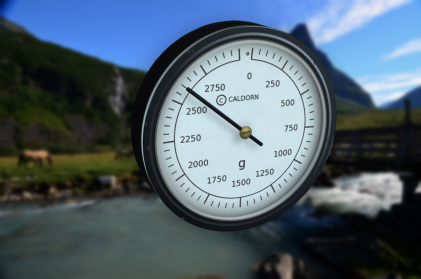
g 2600
